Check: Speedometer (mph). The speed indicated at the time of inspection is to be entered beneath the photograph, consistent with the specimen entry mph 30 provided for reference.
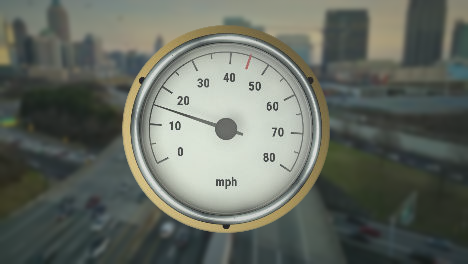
mph 15
